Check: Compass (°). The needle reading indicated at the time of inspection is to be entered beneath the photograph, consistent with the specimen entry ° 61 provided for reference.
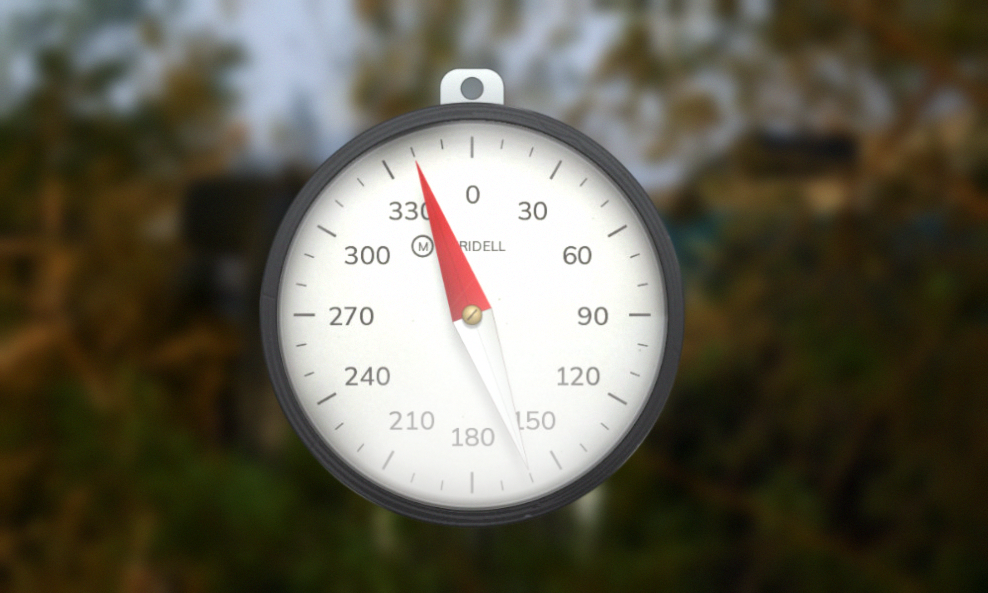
° 340
